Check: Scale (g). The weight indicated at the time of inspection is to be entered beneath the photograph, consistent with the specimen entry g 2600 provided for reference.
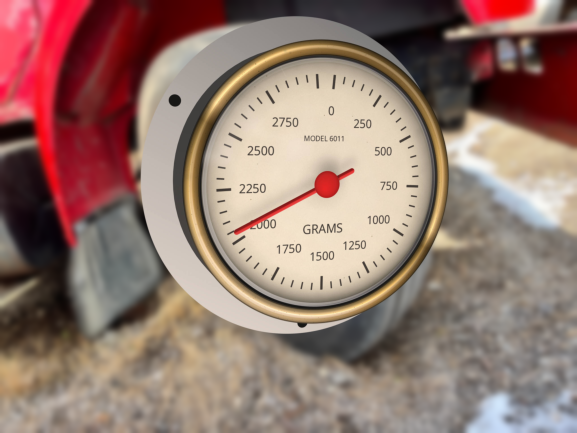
g 2050
